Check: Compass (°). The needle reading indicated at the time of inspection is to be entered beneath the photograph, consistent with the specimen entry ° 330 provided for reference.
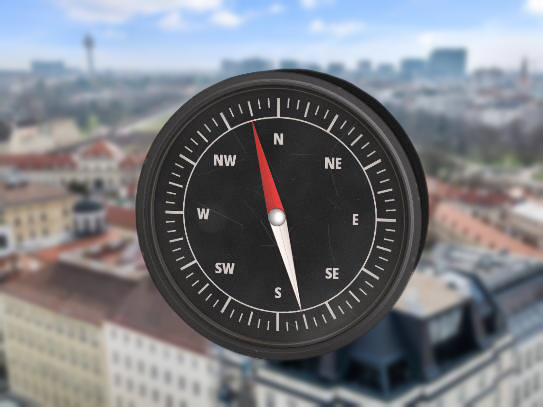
° 345
